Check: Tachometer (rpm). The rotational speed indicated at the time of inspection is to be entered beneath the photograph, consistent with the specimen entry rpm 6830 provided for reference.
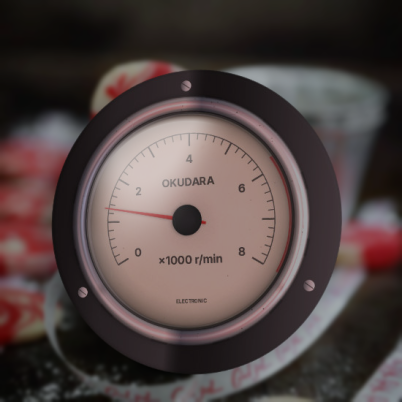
rpm 1300
